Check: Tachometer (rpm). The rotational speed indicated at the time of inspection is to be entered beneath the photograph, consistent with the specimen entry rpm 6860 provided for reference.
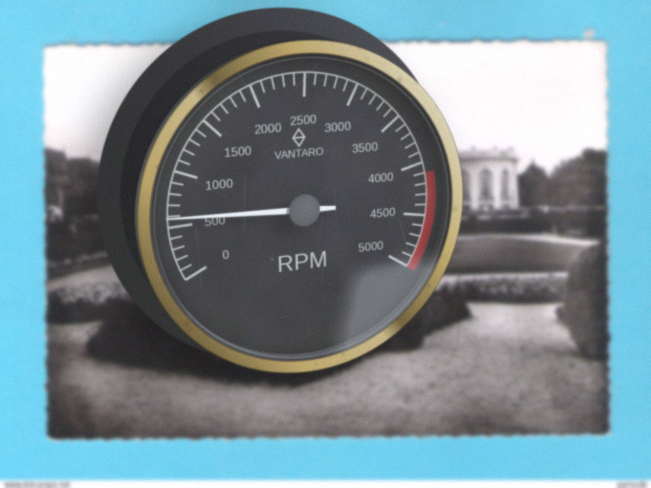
rpm 600
